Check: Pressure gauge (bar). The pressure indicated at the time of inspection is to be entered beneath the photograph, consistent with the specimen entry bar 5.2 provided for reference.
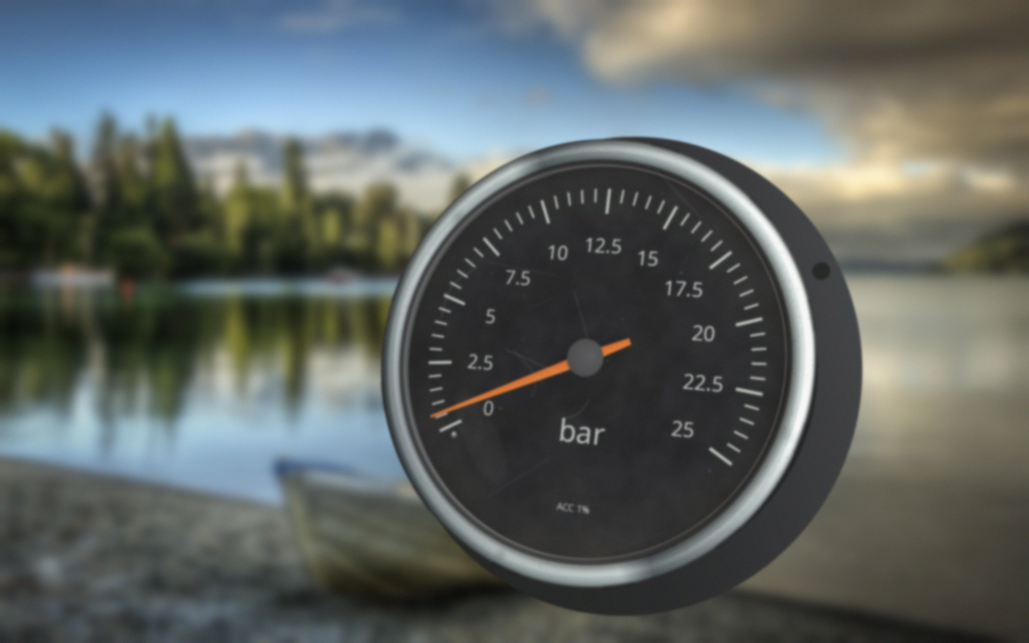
bar 0.5
